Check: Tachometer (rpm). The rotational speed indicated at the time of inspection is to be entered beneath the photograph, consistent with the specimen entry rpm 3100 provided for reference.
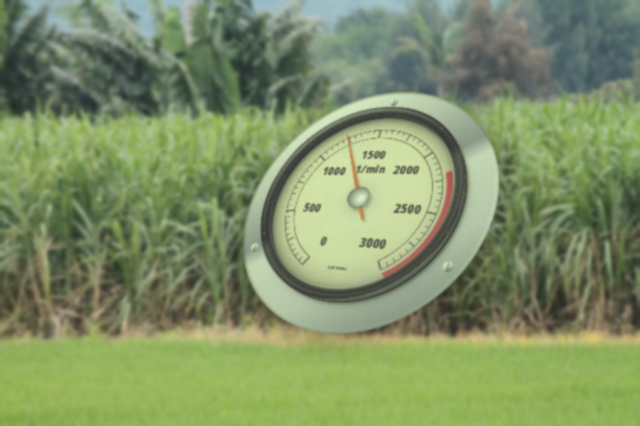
rpm 1250
